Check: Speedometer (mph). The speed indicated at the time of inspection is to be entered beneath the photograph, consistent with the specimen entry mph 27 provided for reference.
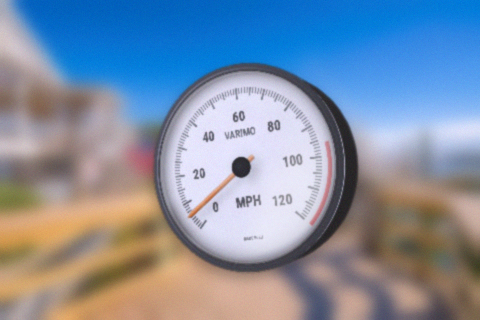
mph 5
